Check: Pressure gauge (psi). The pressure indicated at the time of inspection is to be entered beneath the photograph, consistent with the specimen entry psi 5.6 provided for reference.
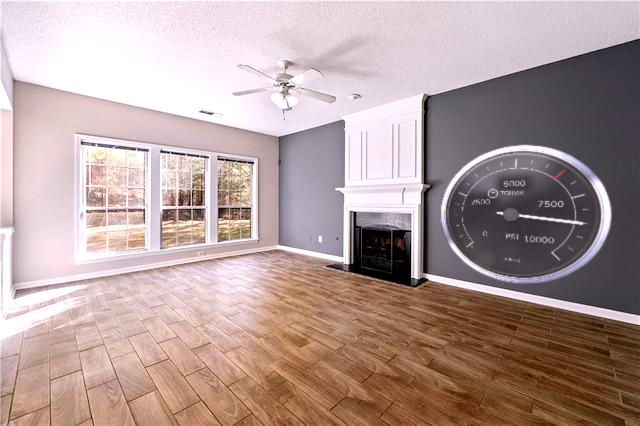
psi 8500
